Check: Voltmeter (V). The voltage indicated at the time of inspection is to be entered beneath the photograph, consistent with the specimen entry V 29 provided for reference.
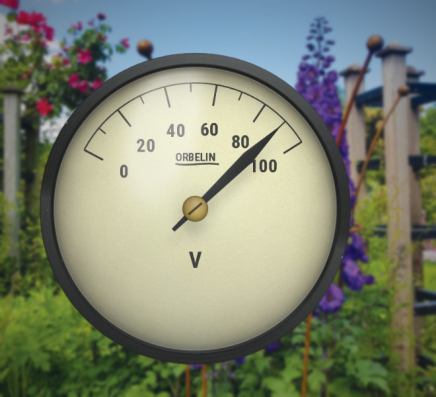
V 90
